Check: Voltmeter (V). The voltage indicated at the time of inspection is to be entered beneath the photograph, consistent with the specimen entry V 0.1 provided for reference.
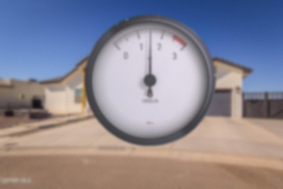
V 1.5
